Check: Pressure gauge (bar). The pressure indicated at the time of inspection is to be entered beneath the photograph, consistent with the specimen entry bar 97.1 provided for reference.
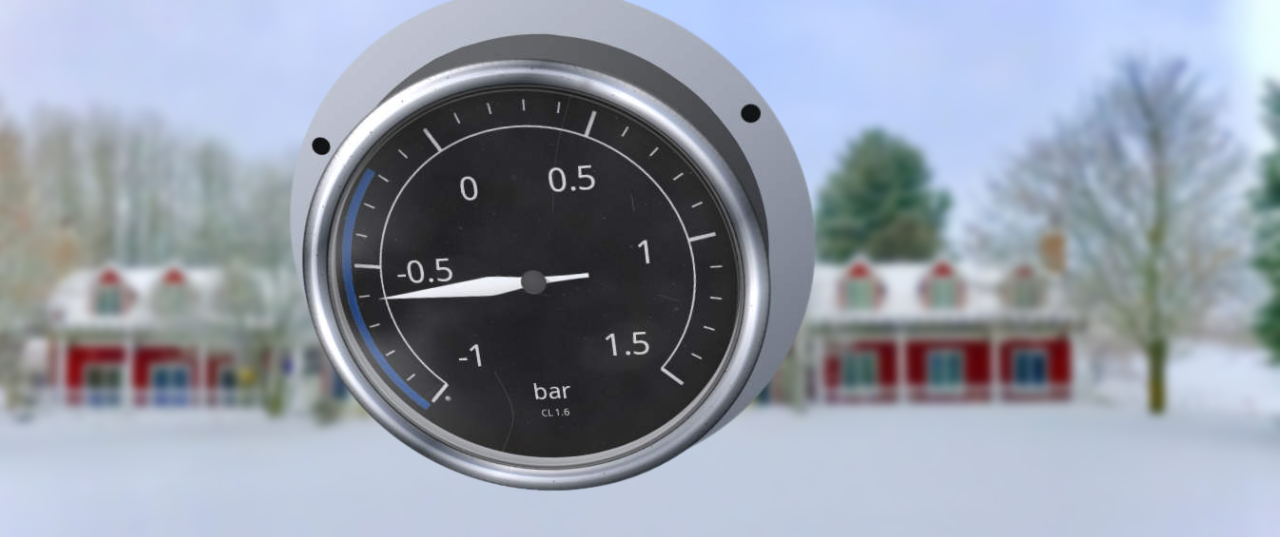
bar -0.6
